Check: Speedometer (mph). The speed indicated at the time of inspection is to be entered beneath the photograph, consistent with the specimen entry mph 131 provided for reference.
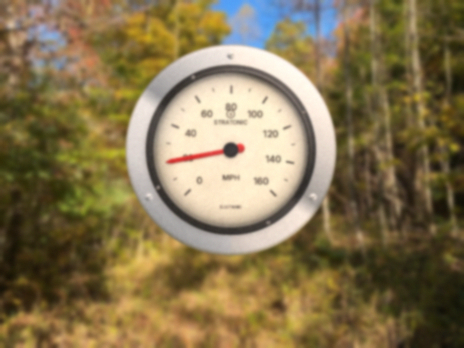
mph 20
